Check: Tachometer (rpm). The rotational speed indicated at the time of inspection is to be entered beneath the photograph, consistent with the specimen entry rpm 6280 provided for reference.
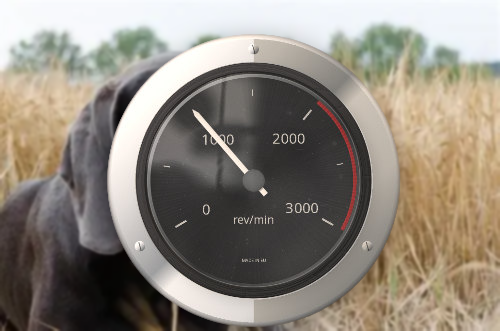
rpm 1000
